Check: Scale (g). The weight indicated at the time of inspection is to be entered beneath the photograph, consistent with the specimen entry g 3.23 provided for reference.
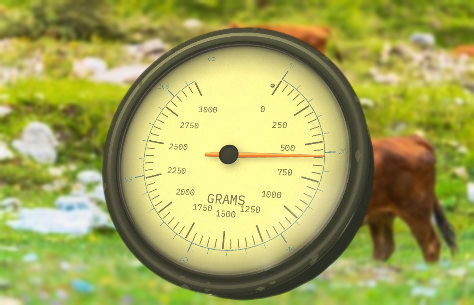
g 600
